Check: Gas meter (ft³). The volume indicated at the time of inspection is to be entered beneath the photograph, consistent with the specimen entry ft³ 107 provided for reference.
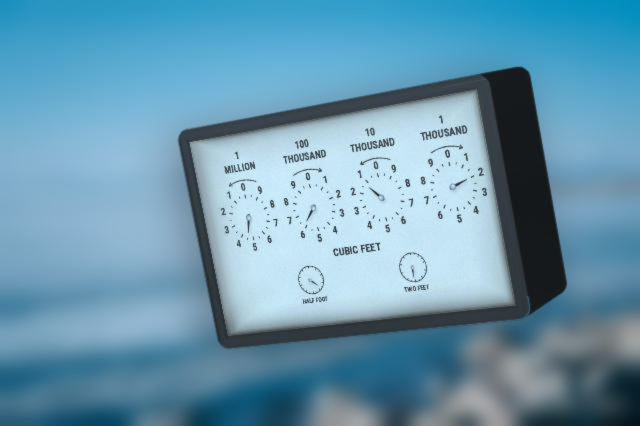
ft³ 461200
